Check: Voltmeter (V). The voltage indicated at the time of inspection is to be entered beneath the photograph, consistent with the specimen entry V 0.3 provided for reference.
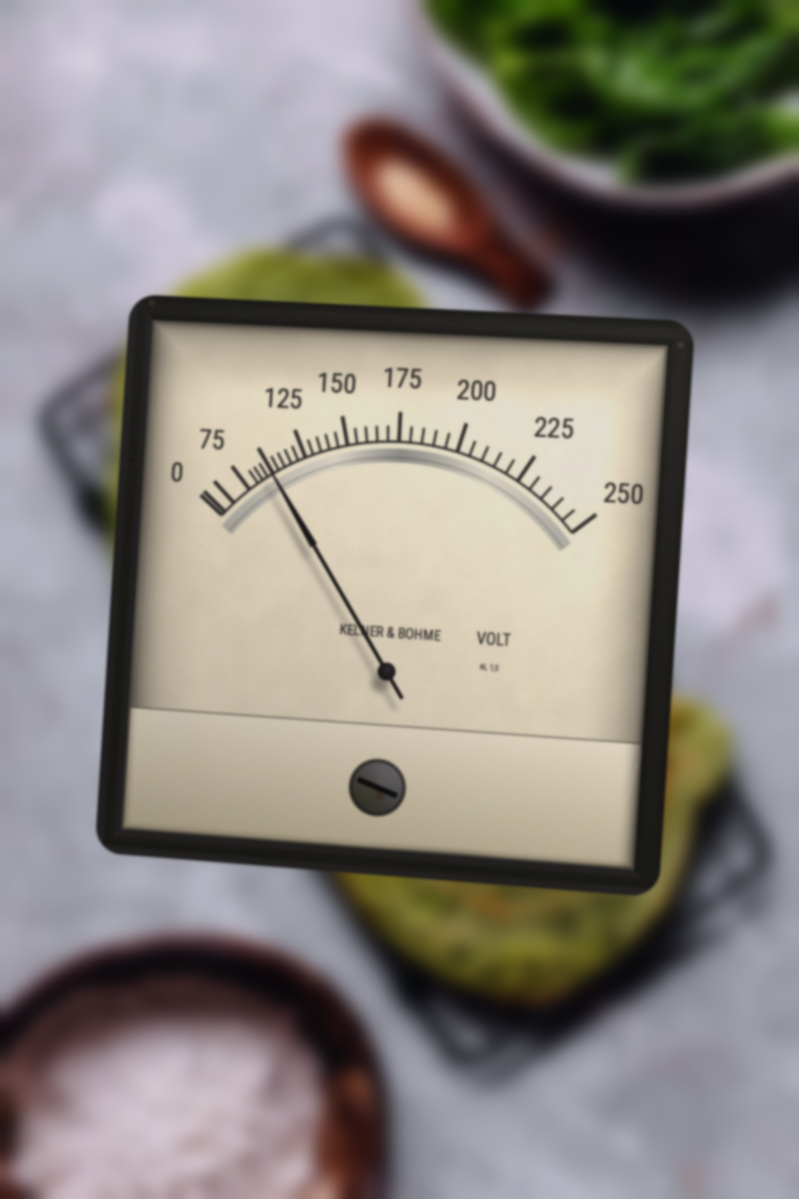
V 100
